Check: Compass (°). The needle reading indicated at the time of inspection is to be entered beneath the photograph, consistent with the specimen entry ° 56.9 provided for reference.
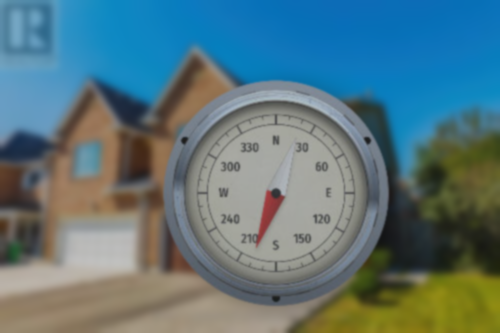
° 200
